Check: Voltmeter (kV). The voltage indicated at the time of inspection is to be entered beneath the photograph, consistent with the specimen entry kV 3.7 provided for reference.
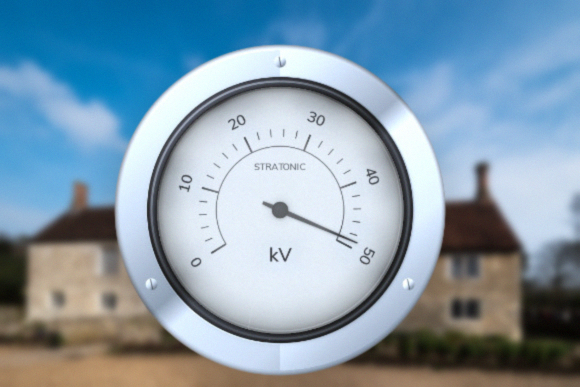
kV 49
